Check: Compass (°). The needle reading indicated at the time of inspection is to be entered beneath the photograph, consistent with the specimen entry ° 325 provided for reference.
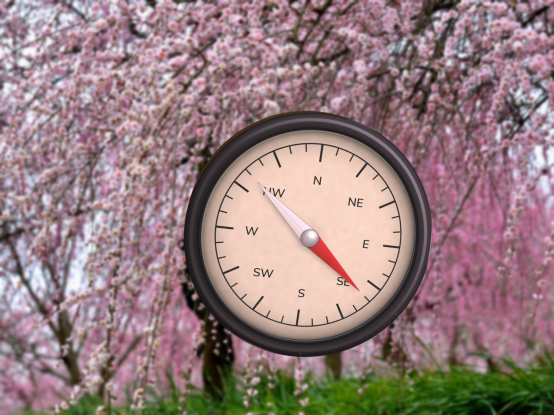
° 130
